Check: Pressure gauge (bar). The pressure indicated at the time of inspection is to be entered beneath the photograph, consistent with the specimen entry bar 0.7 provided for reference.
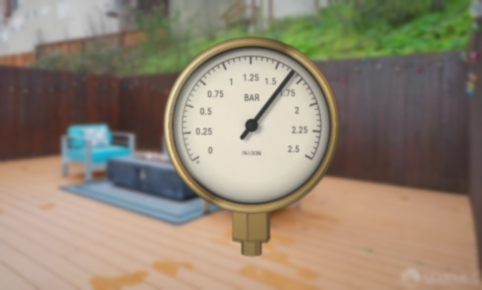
bar 1.65
